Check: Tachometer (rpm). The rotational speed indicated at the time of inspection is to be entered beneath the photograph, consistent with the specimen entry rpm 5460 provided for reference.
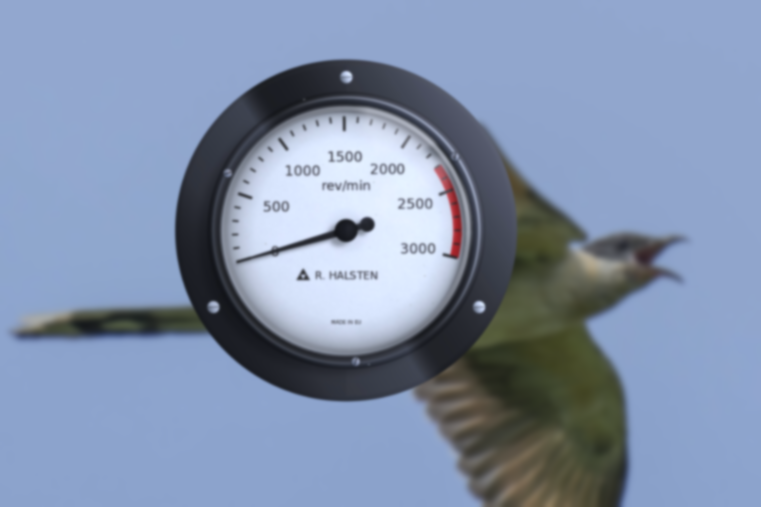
rpm 0
